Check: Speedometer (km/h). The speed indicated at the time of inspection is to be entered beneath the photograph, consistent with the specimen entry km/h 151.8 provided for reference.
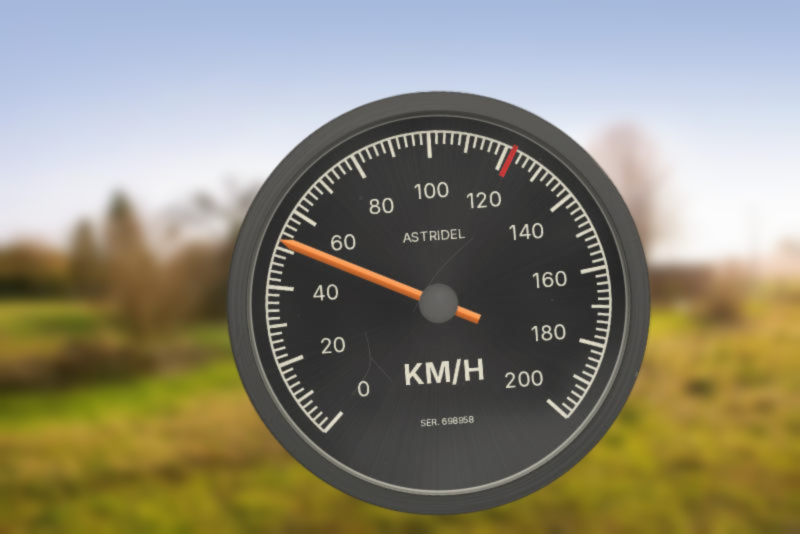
km/h 52
